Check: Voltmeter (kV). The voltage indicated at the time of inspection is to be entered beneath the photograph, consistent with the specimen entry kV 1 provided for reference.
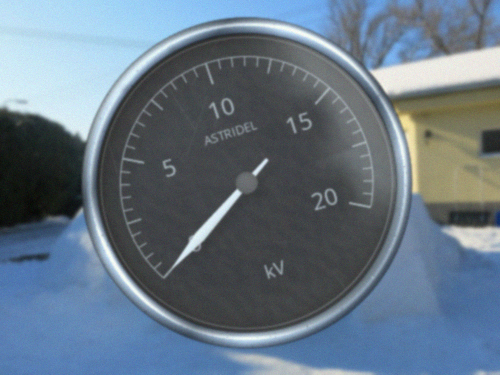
kV 0
